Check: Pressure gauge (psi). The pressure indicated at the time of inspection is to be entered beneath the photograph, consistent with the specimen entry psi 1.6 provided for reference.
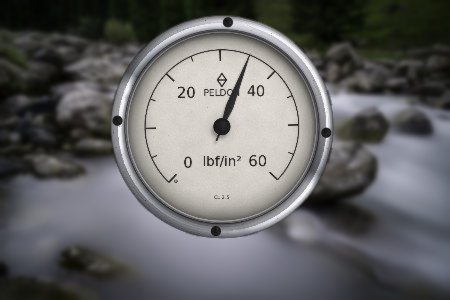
psi 35
